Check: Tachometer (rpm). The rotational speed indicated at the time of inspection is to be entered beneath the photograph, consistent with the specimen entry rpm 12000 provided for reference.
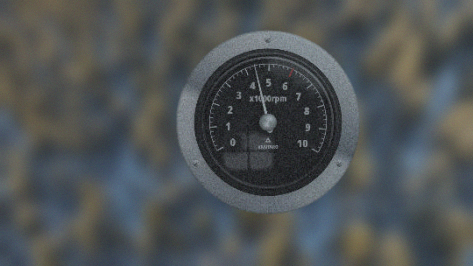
rpm 4400
